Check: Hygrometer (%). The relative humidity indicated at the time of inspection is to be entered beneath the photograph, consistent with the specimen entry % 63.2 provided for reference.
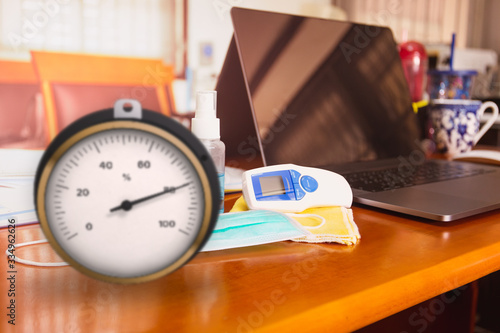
% 80
